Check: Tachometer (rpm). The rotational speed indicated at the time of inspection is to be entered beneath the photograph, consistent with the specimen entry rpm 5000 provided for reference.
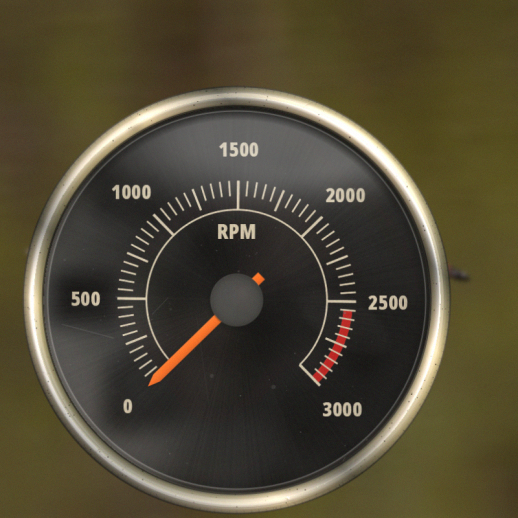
rpm 0
